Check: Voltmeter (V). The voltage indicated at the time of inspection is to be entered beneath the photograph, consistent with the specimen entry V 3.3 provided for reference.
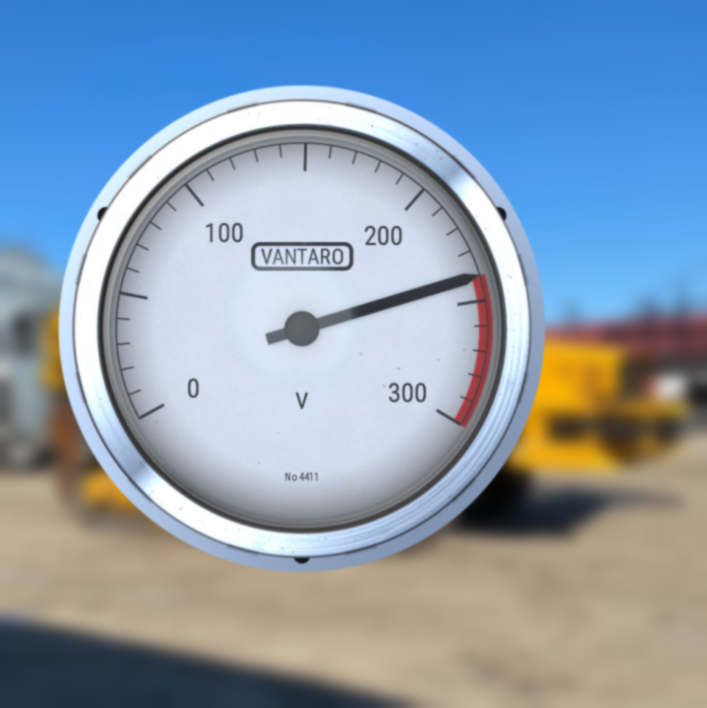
V 240
